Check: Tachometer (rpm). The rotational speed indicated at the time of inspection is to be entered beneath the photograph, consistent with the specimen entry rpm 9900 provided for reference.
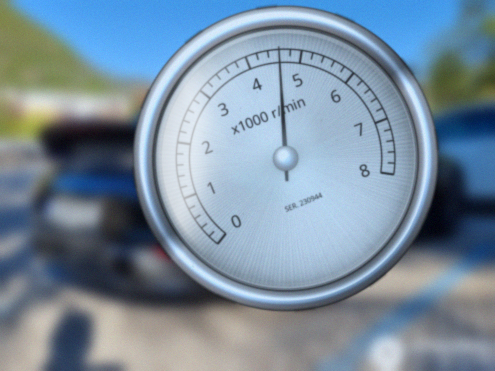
rpm 4600
